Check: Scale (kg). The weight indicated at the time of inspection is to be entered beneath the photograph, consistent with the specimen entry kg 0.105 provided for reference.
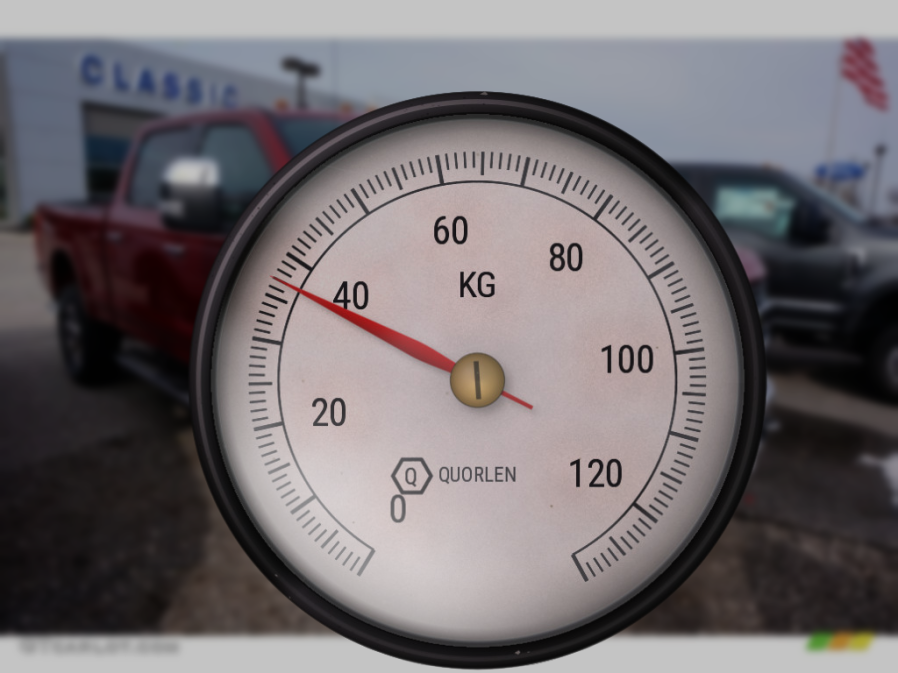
kg 37
